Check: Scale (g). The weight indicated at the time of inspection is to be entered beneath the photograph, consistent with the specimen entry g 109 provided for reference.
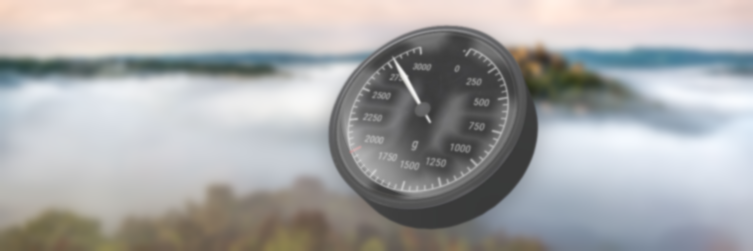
g 2800
